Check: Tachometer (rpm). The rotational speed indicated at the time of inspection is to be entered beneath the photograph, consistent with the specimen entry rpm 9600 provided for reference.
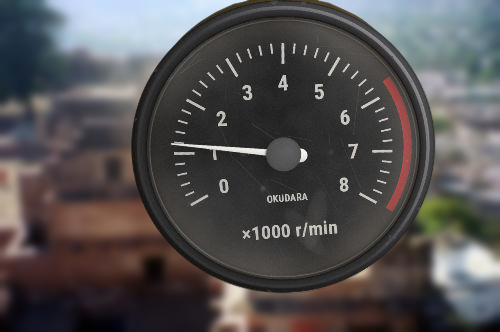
rpm 1200
